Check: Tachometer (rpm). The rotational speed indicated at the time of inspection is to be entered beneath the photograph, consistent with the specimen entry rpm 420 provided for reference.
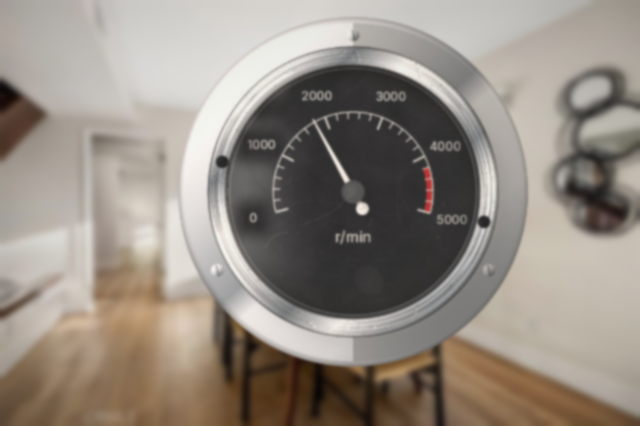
rpm 1800
